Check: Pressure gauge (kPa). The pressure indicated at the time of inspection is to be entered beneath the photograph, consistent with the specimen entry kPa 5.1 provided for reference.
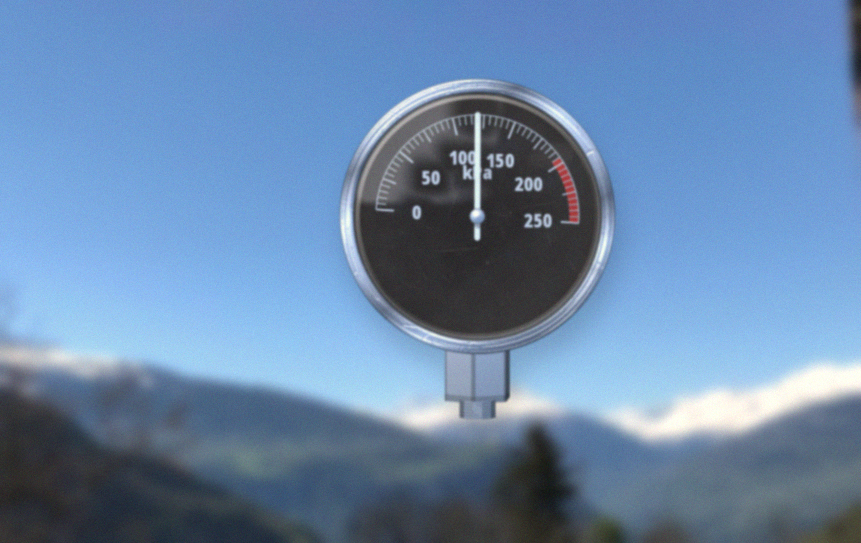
kPa 120
